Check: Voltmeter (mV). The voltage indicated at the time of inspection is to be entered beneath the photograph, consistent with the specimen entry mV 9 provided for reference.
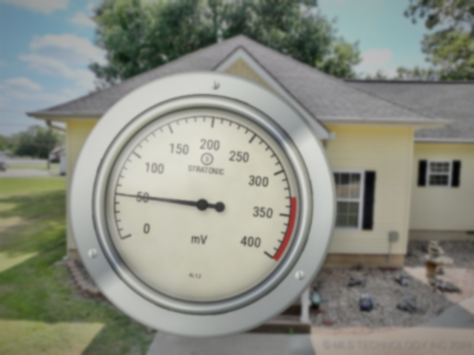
mV 50
